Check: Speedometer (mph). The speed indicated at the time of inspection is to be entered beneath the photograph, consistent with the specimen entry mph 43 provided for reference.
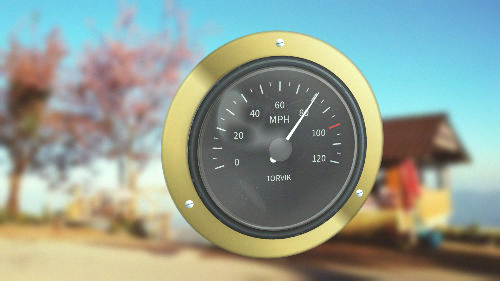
mph 80
